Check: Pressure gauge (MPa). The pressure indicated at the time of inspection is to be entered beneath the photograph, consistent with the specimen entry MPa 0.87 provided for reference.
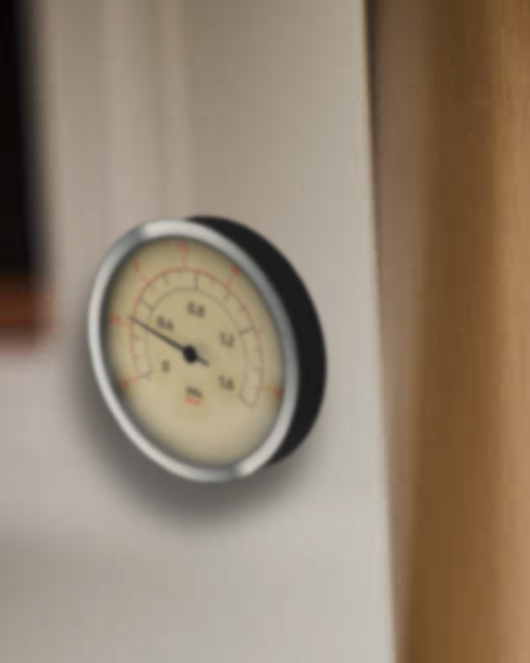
MPa 0.3
